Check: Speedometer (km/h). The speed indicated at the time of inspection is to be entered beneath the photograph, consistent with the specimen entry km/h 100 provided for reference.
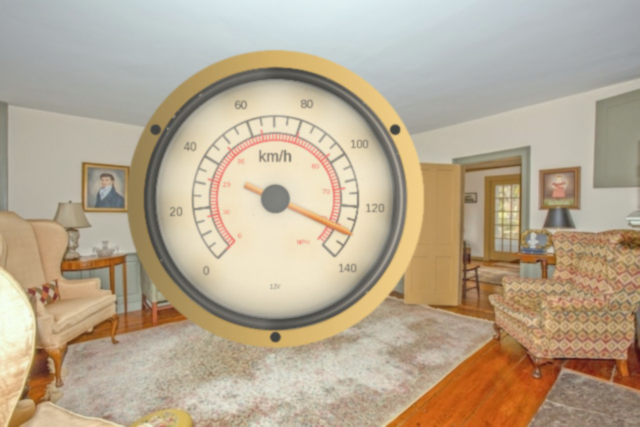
km/h 130
